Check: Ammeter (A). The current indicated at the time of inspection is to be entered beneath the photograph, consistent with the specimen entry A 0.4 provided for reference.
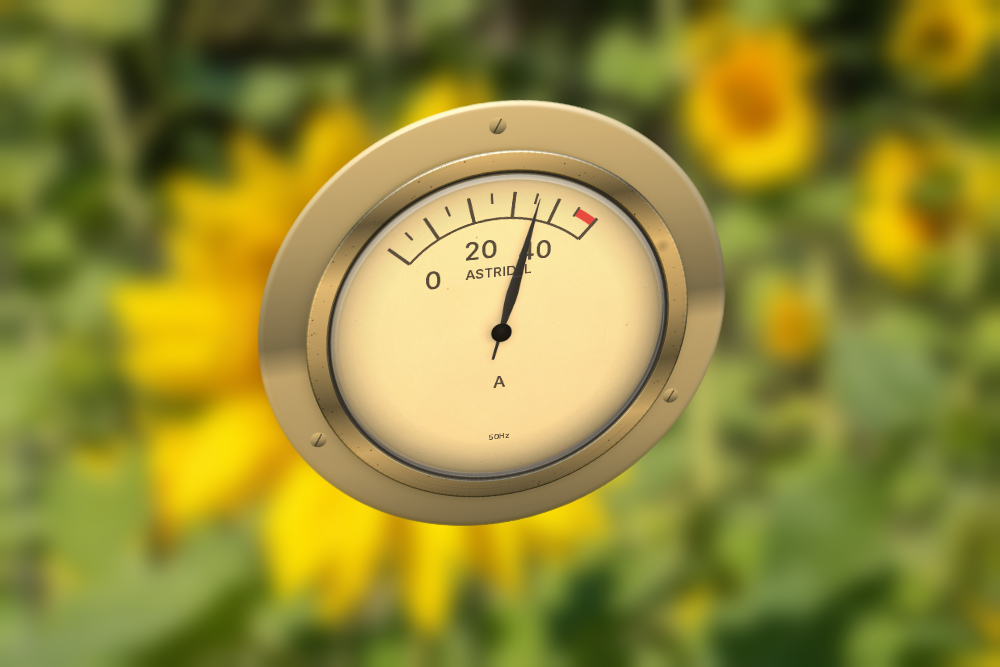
A 35
